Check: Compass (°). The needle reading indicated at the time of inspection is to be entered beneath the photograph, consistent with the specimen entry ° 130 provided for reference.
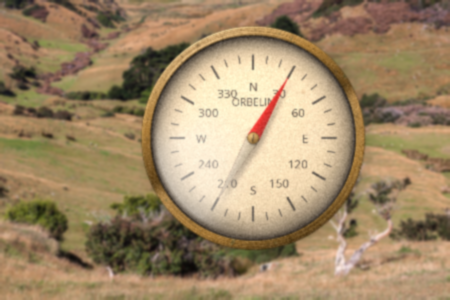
° 30
